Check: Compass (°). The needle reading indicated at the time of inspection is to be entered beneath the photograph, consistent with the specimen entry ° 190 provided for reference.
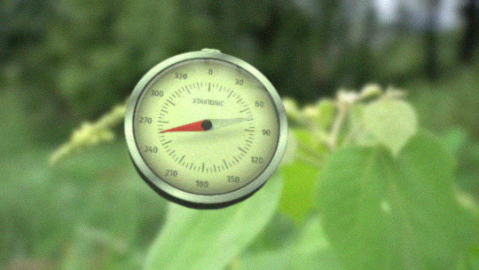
° 255
